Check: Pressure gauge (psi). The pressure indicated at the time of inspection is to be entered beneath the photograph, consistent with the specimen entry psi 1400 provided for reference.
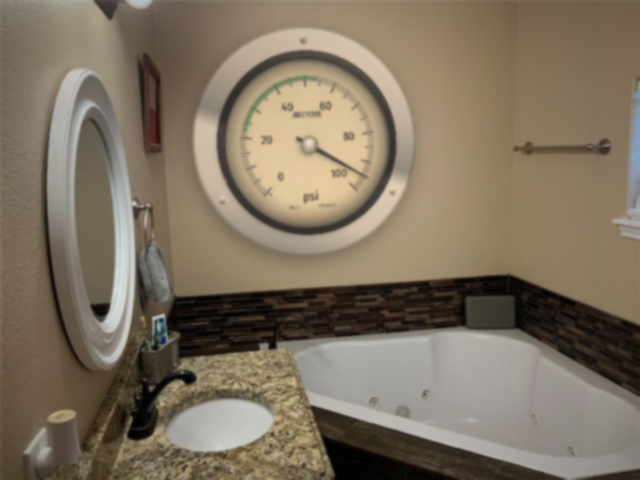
psi 95
